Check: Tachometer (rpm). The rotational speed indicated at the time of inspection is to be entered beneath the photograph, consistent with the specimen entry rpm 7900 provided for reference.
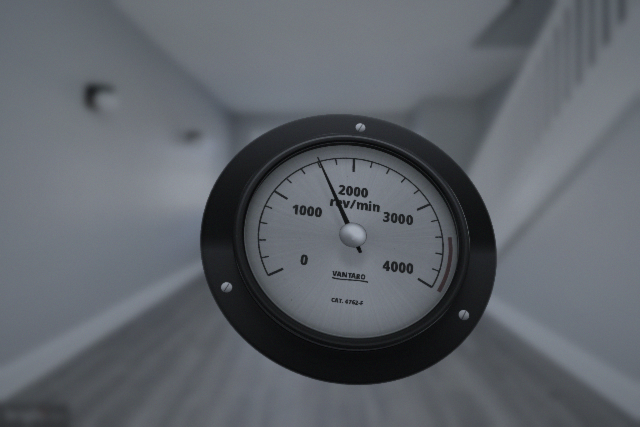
rpm 1600
